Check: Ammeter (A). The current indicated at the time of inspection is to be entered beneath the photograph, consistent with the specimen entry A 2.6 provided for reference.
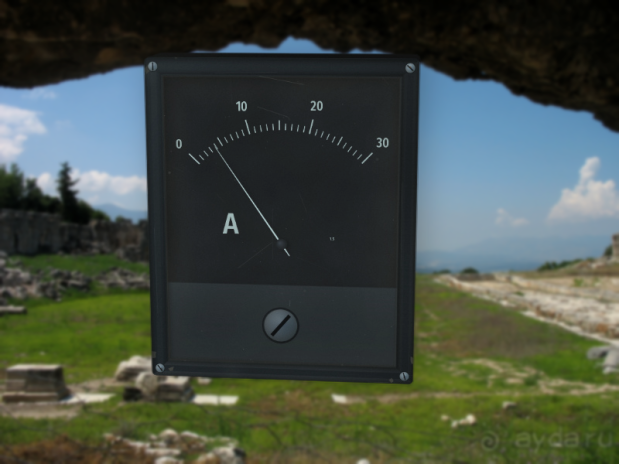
A 4
